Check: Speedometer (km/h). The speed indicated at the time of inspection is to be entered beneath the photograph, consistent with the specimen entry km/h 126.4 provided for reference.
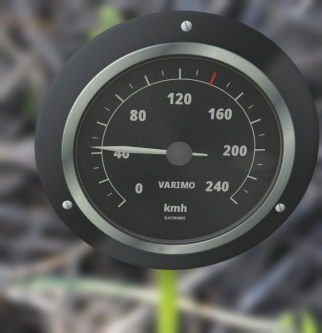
km/h 45
